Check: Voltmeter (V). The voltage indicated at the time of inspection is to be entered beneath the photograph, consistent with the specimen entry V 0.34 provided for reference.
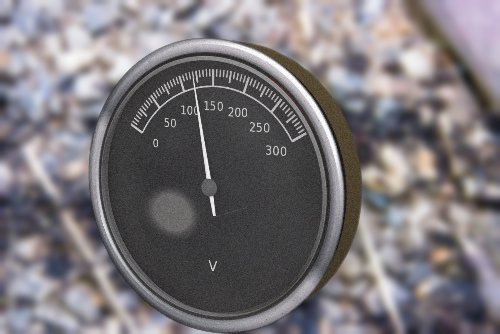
V 125
